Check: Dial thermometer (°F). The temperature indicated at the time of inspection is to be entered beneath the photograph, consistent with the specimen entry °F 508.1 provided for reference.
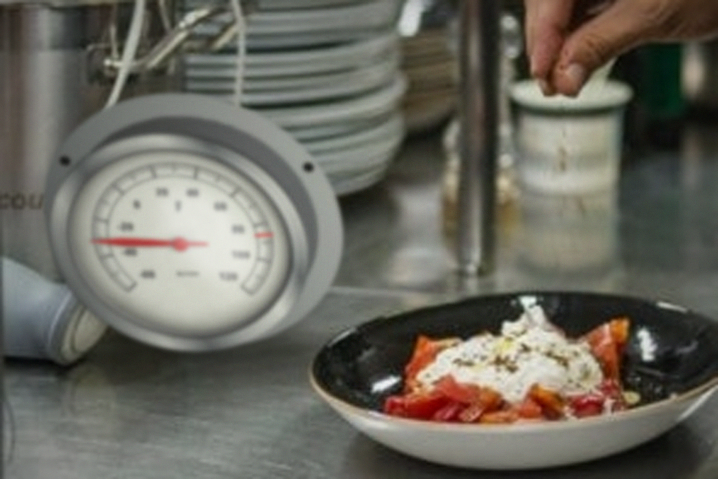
°F -30
